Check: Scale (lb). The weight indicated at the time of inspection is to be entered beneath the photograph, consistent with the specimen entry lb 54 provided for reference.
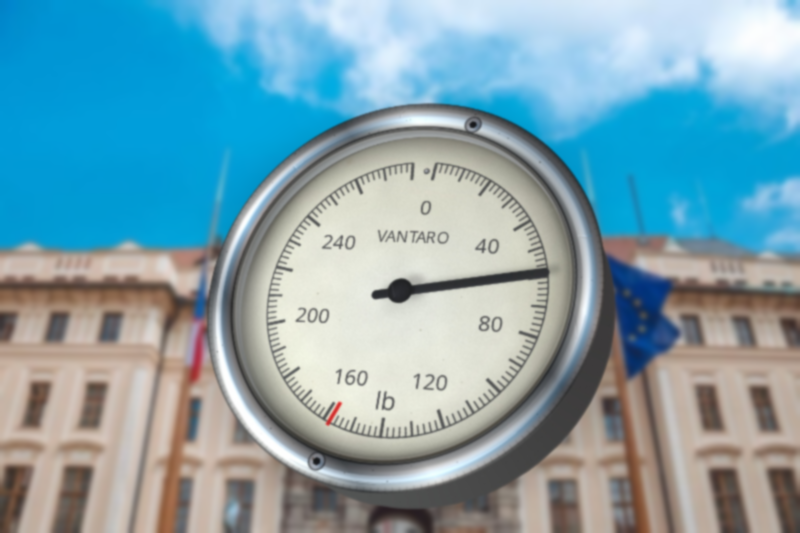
lb 60
